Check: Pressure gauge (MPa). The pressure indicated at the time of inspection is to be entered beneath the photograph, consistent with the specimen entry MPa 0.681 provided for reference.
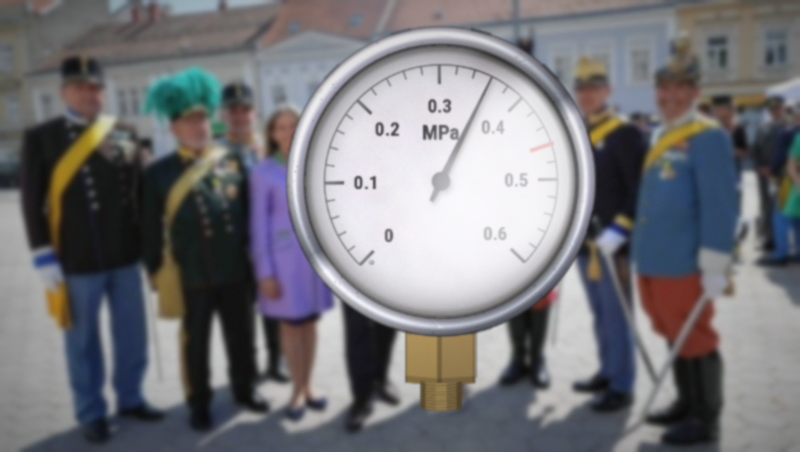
MPa 0.36
